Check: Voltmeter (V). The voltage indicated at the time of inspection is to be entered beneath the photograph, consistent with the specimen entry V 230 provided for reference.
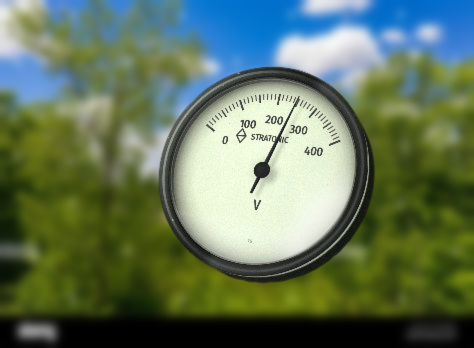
V 250
